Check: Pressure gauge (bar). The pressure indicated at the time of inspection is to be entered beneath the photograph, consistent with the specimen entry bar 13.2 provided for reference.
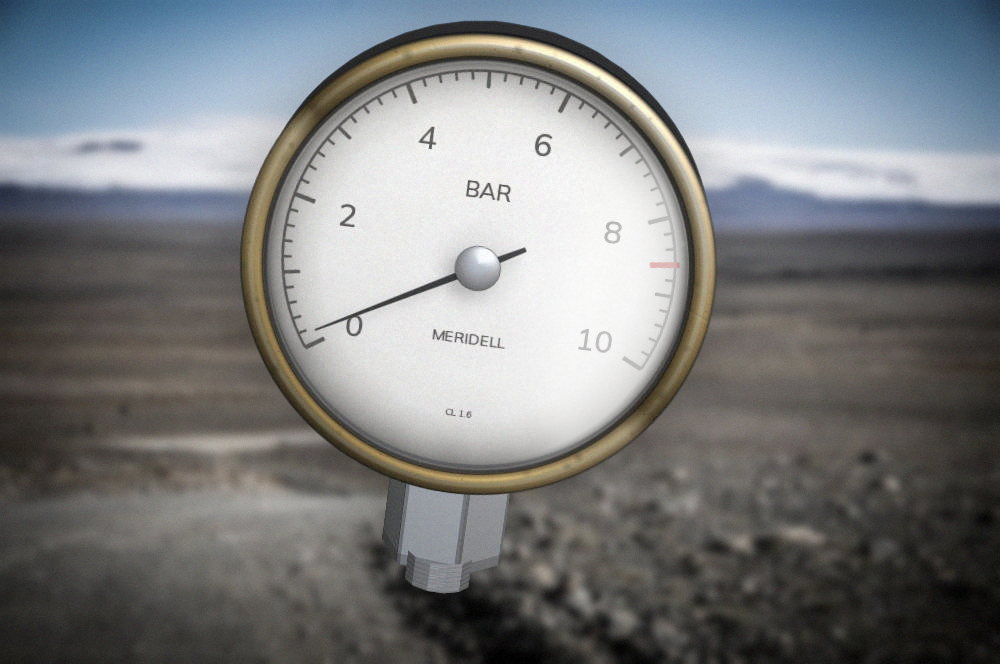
bar 0.2
